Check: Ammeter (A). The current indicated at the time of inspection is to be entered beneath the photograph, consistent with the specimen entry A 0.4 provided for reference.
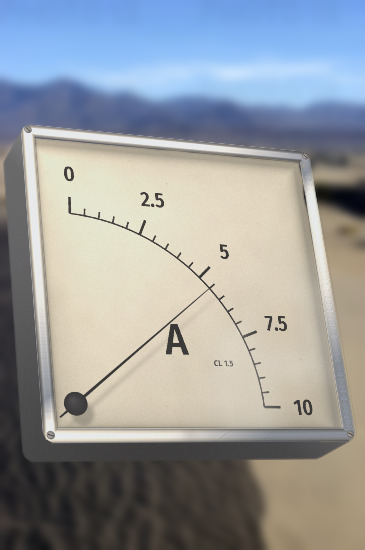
A 5.5
